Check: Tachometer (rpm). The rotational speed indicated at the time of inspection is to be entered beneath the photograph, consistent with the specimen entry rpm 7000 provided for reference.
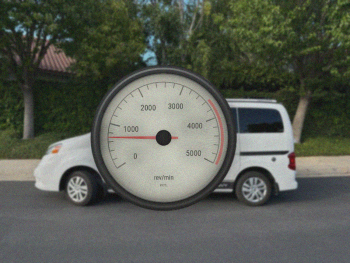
rpm 700
